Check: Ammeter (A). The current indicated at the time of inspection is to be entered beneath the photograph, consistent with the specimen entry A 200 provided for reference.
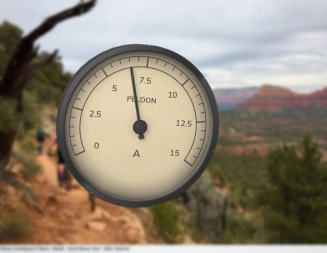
A 6.5
